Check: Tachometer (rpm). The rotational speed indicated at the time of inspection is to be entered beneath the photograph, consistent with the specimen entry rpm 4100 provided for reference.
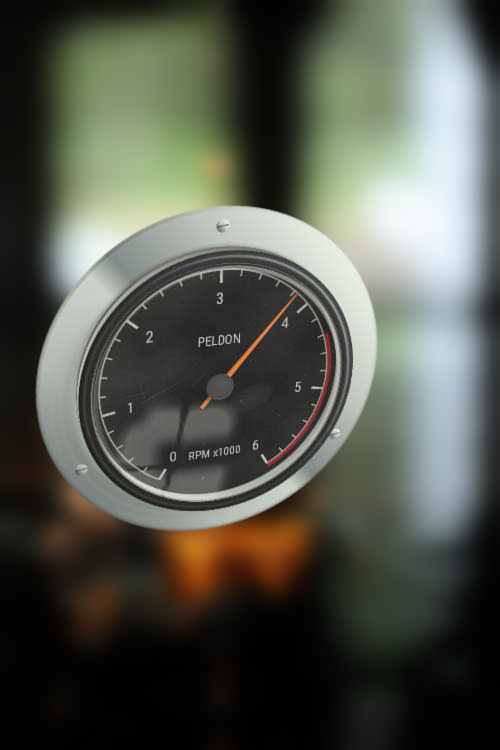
rpm 3800
